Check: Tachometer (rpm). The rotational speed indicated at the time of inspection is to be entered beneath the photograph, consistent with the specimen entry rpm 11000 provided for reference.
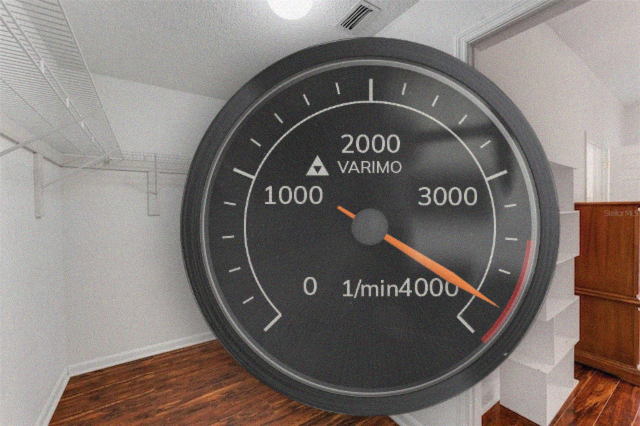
rpm 3800
